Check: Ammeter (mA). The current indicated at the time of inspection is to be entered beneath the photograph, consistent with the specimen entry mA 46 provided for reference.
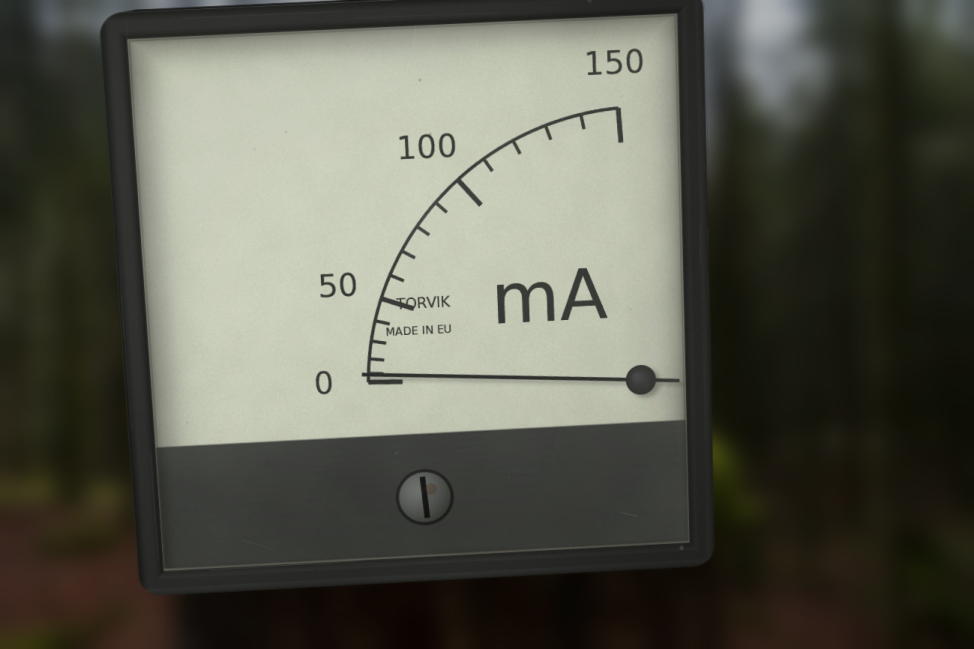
mA 10
